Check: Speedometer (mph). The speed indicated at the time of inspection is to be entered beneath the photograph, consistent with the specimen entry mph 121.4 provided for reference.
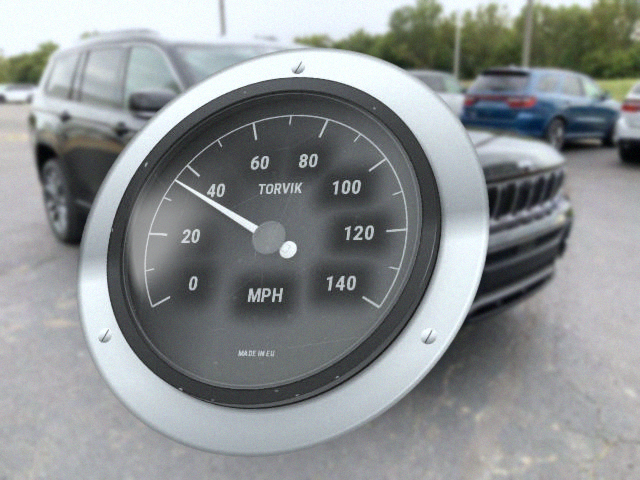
mph 35
